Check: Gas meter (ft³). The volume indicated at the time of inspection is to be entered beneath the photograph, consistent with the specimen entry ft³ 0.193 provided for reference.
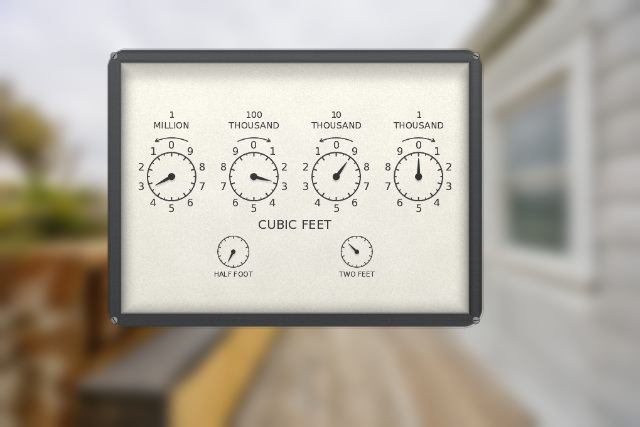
ft³ 329000
